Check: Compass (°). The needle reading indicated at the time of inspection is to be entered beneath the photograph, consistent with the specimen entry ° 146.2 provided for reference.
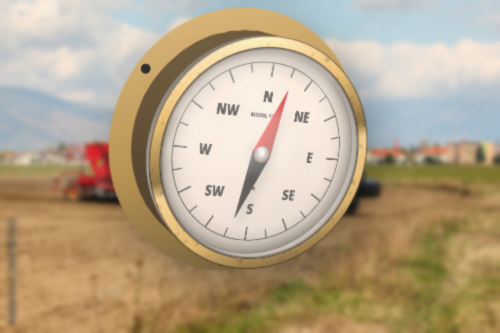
° 15
